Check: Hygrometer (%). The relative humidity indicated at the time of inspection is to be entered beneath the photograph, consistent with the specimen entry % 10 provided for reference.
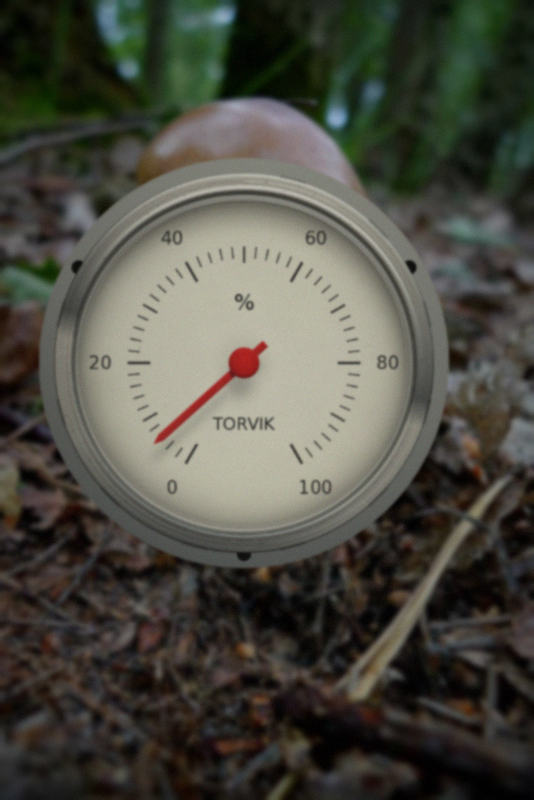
% 6
